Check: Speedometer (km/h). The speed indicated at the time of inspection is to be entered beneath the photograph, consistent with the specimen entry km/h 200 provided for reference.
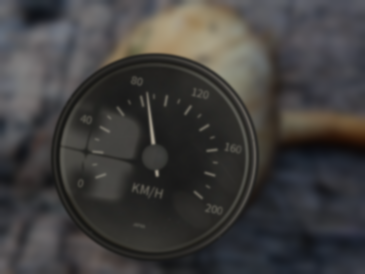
km/h 85
